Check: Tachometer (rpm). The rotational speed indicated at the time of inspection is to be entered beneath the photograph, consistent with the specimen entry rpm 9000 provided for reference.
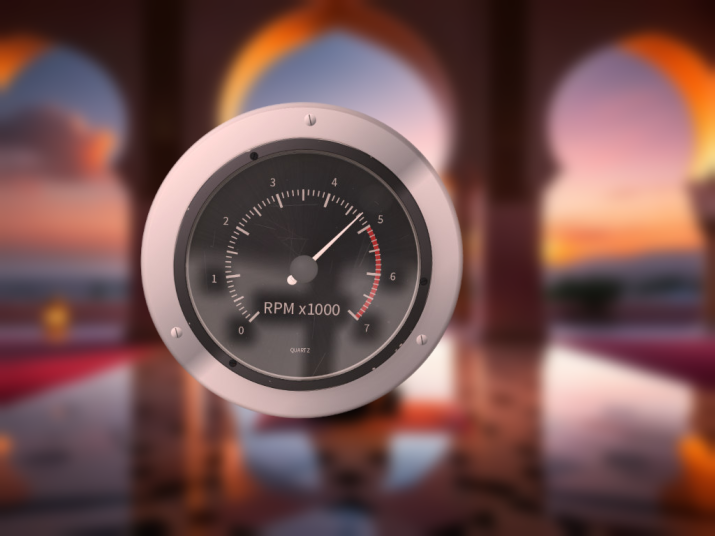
rpm 4700
